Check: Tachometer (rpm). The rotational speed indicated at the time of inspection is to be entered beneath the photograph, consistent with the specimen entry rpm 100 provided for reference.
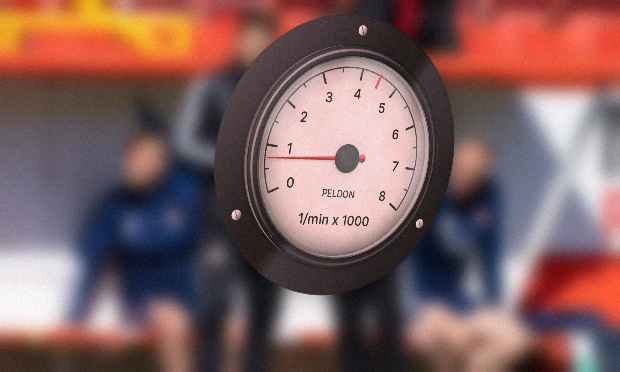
rpm 750
